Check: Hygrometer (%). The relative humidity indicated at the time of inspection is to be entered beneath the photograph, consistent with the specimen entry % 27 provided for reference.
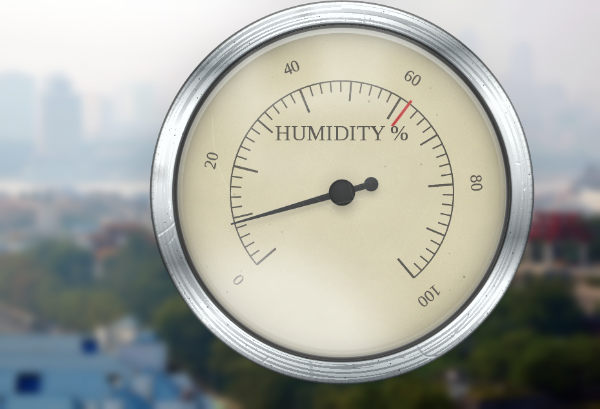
% 9
